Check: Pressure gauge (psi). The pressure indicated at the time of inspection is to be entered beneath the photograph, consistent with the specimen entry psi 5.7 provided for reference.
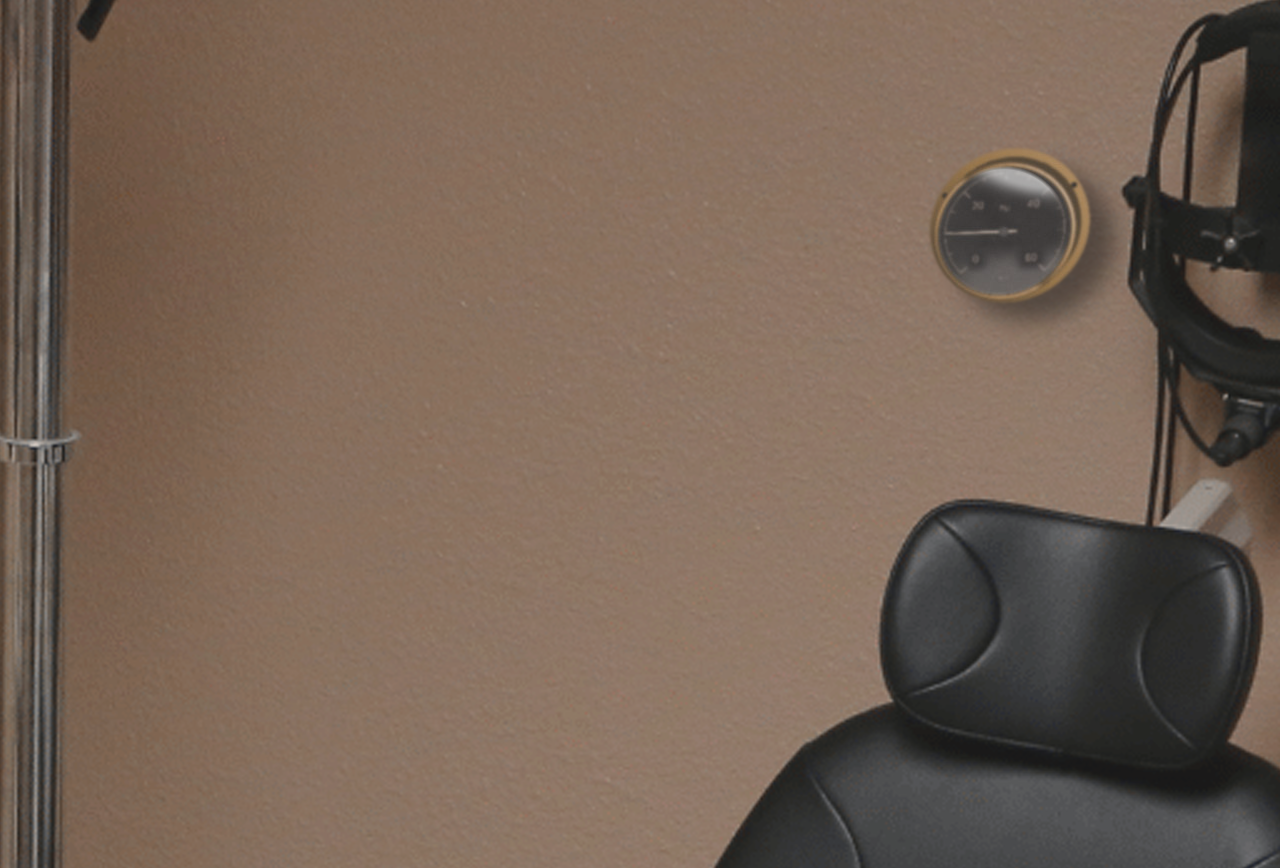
psi 10
